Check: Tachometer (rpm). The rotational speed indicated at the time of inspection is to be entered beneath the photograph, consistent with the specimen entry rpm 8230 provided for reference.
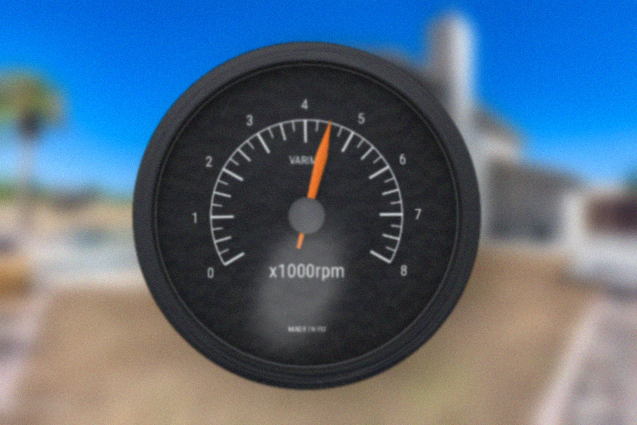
rpm 4500
